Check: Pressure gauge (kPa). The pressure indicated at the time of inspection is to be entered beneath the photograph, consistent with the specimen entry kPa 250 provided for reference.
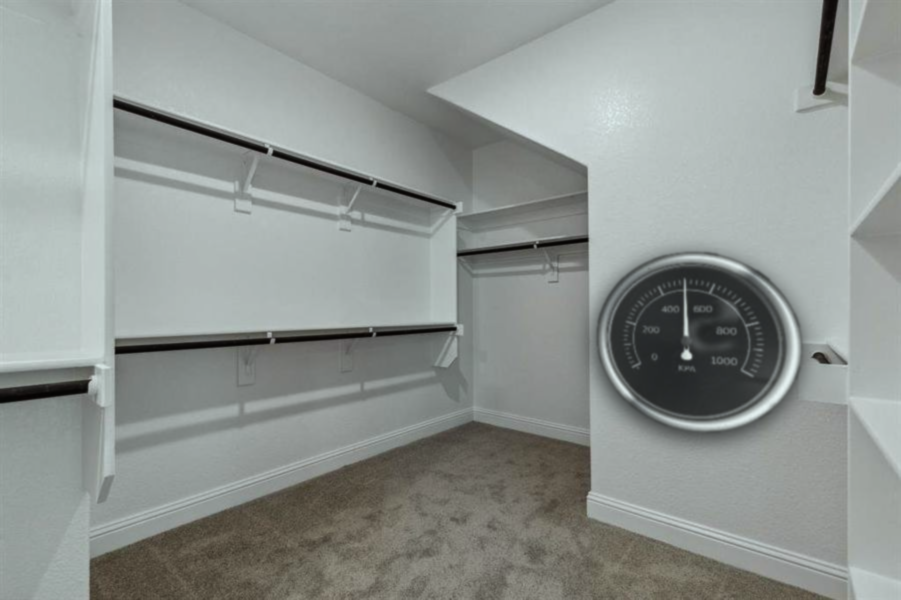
kPa 500
